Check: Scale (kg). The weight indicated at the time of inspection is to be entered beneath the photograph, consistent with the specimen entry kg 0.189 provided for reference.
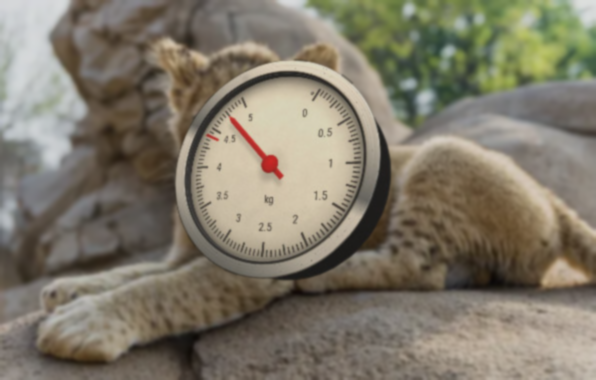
kg 4.75
